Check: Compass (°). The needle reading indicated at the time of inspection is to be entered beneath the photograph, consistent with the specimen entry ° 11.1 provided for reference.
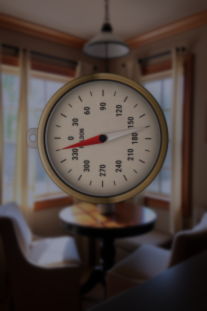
° 345
